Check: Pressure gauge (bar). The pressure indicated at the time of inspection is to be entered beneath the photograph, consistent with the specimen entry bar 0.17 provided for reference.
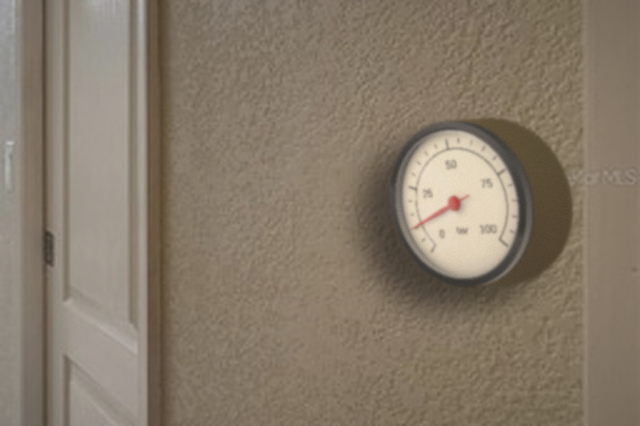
bar 10
